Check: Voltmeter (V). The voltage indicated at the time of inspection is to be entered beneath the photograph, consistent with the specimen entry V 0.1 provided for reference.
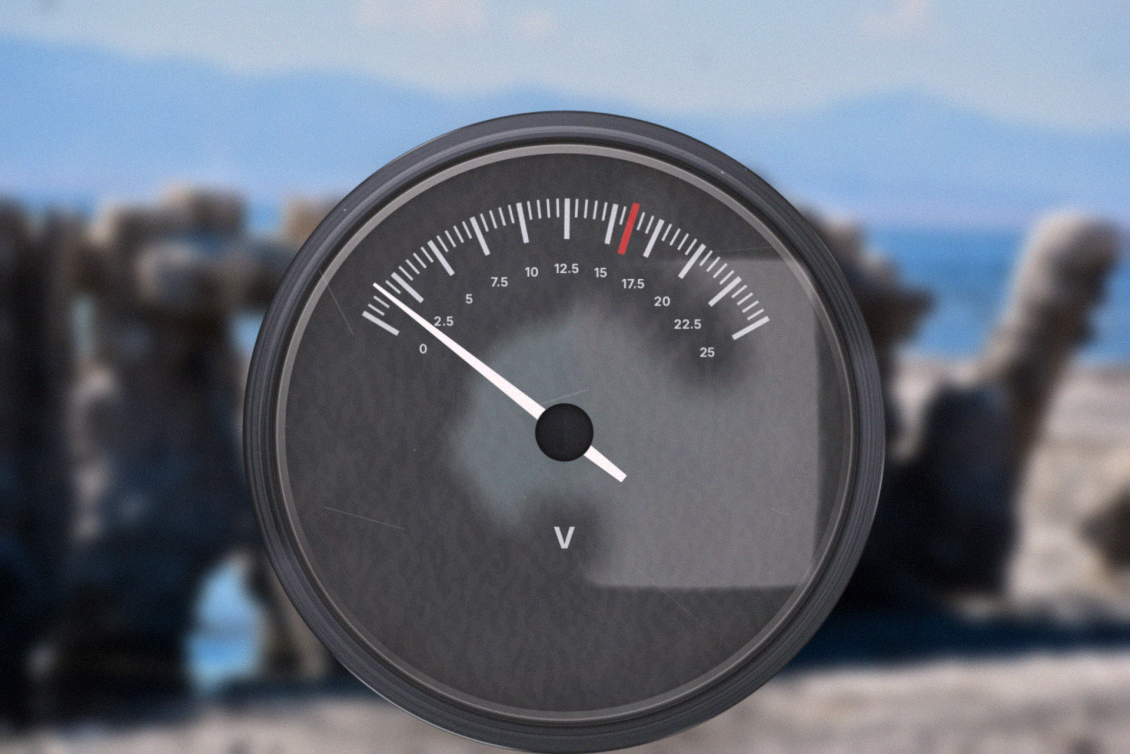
V 1.5
